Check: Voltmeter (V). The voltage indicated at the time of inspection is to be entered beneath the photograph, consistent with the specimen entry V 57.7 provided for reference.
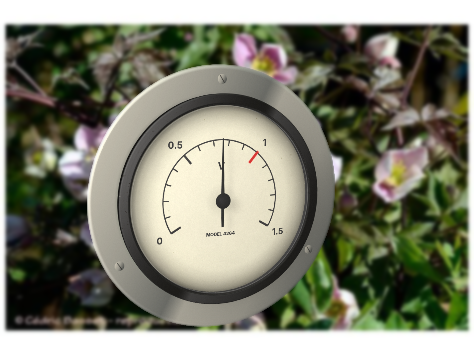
V 0.75
